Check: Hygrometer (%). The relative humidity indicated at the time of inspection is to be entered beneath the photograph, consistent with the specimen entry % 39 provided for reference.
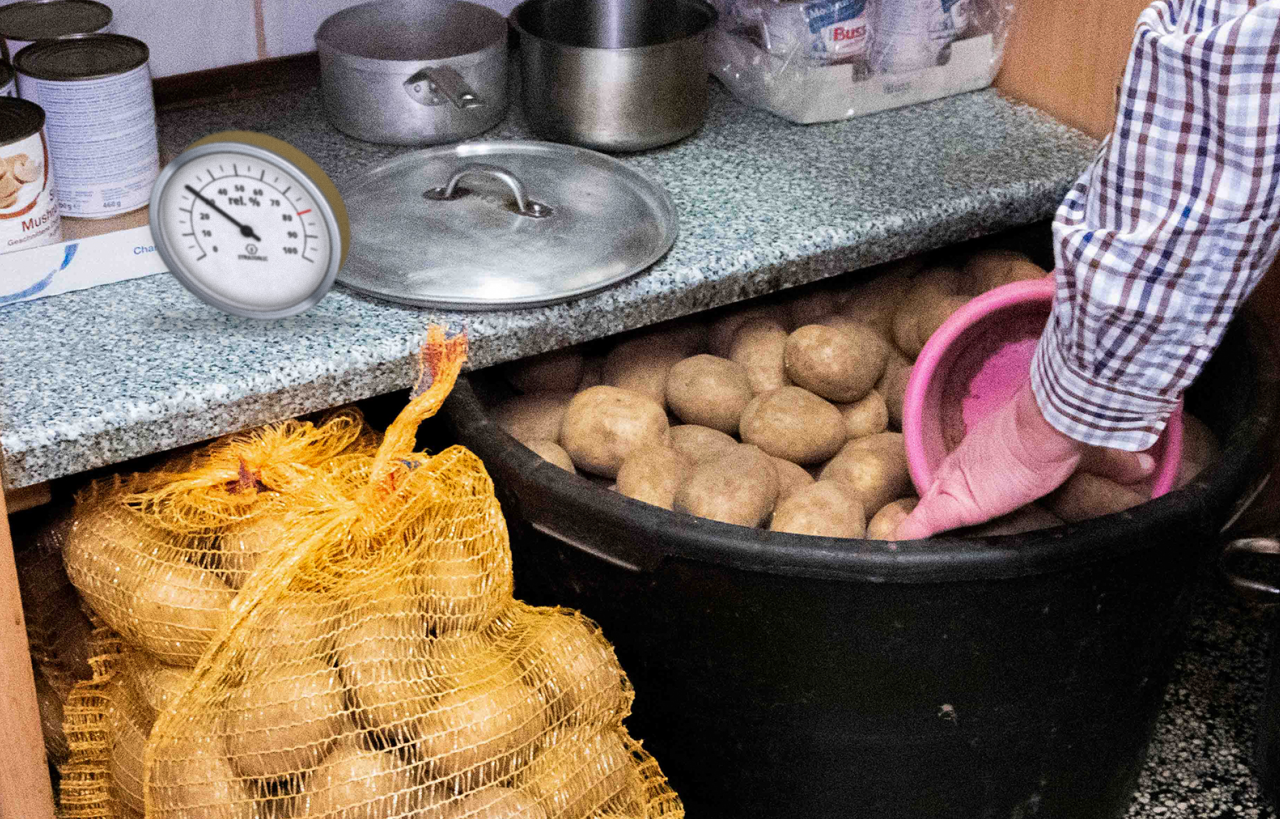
% 30
